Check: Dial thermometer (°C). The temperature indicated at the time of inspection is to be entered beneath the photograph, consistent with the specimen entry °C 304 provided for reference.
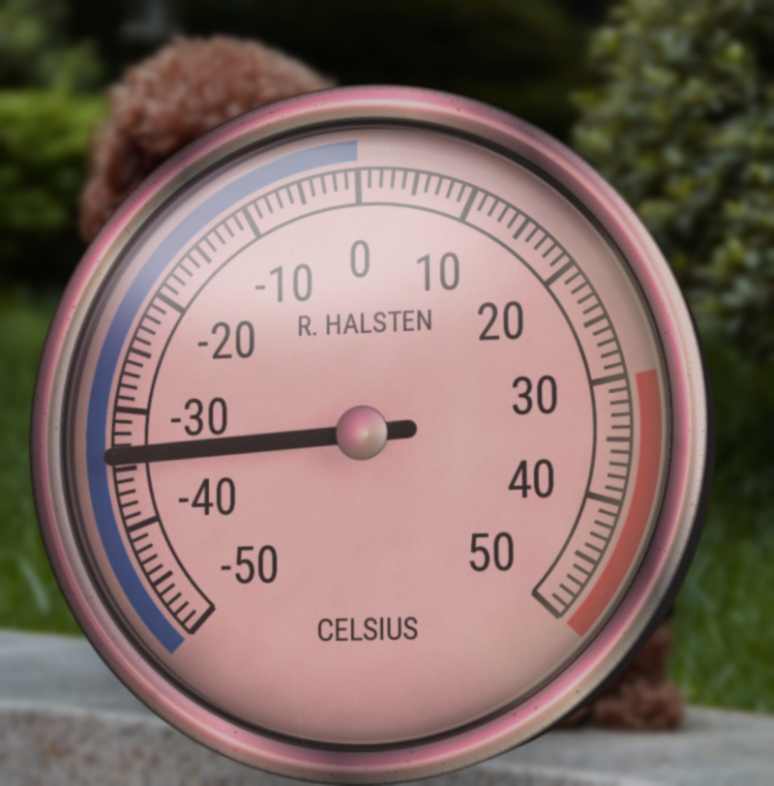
°C -34
